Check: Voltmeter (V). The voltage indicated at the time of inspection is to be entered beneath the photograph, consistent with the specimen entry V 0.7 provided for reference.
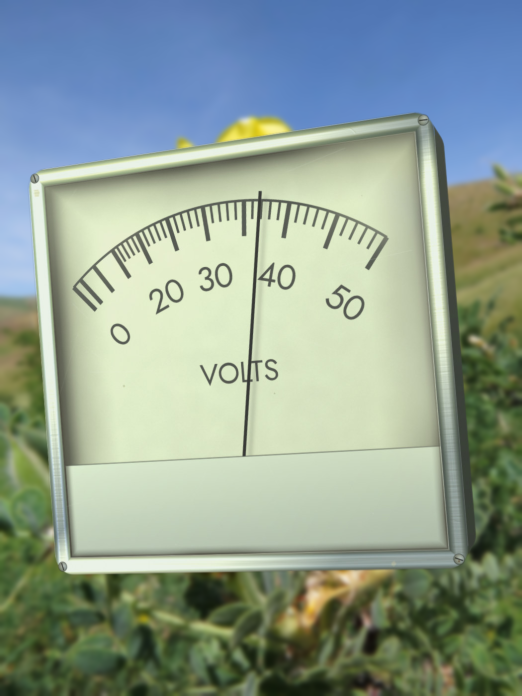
V 37
